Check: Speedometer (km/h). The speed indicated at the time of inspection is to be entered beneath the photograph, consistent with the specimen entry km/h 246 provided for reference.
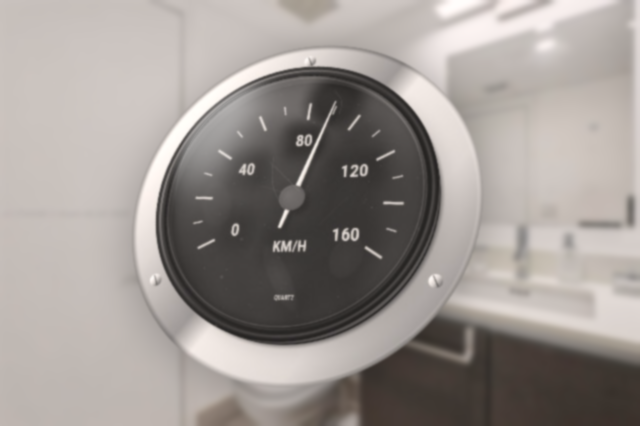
km/h 90
